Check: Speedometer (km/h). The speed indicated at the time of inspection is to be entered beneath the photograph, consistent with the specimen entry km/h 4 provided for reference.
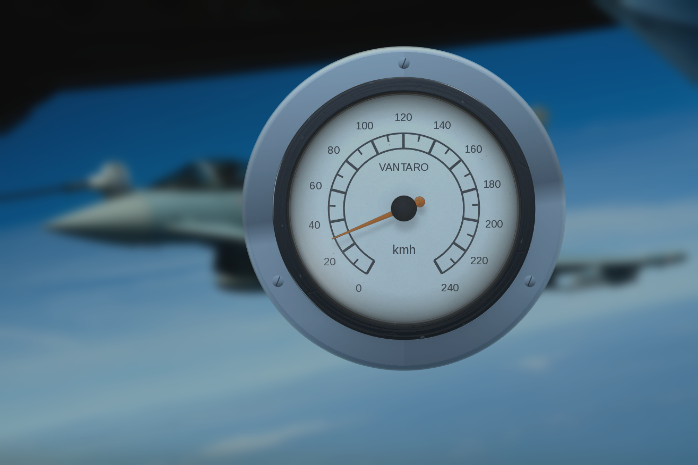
km/h 30
